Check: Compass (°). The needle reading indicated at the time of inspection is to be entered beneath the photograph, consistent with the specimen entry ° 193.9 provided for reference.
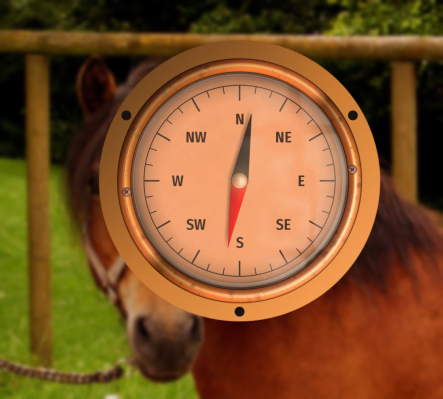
° 190
